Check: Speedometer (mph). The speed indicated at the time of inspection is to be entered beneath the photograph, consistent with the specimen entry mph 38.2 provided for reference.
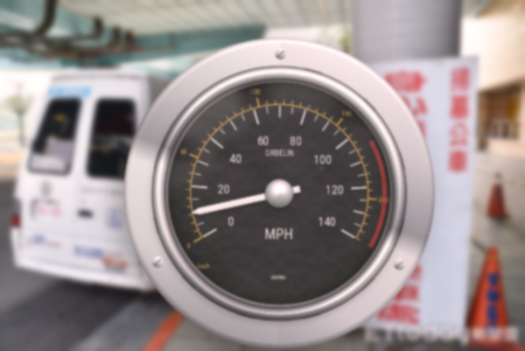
mph 10
